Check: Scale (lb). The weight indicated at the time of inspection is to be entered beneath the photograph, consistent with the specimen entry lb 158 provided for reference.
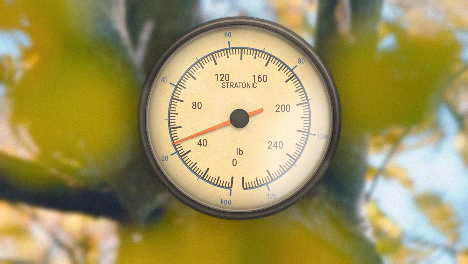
lb 50
